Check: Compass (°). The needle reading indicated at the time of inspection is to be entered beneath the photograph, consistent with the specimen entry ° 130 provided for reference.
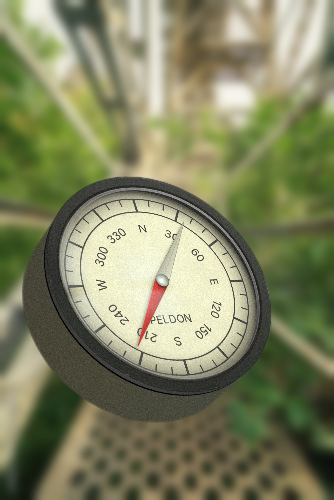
° 215
